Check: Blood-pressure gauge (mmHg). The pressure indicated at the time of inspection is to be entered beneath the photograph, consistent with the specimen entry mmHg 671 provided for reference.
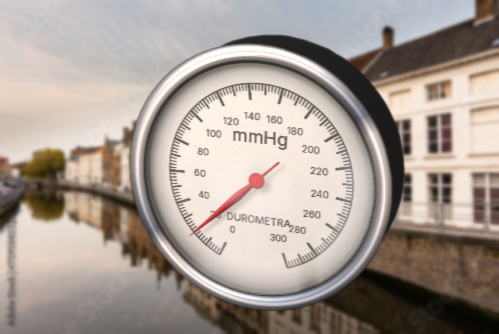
mmHg 20
